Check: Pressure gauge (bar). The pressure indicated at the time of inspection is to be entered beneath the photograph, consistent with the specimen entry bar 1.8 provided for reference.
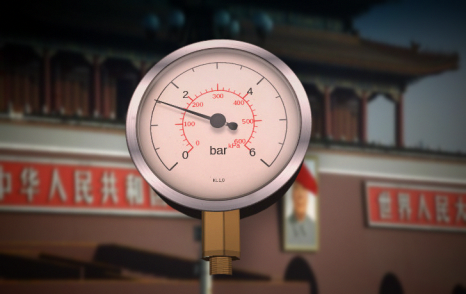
bar 1.5
